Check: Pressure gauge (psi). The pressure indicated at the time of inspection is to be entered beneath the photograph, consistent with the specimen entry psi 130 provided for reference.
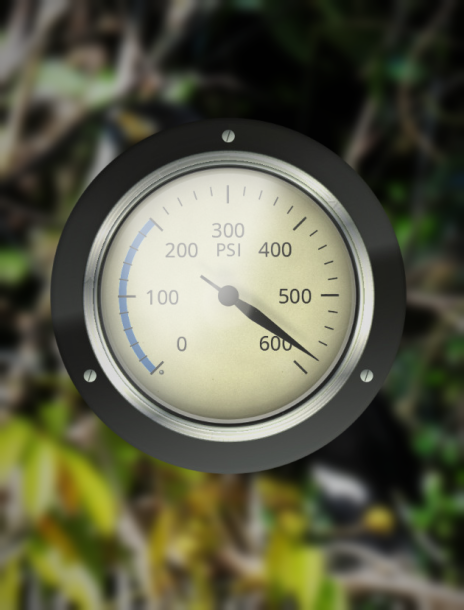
psi 580
